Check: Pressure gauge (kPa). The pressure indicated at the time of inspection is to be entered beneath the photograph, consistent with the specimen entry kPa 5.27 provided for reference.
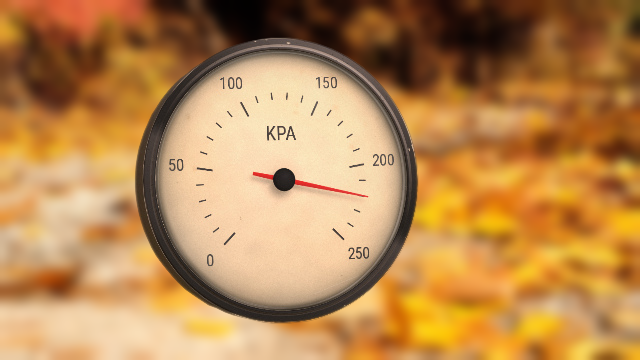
kPa 220
